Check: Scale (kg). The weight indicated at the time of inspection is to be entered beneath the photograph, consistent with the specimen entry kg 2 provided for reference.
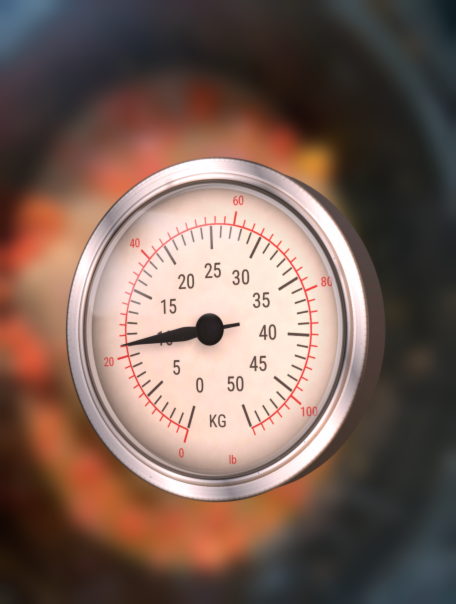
kg 10
